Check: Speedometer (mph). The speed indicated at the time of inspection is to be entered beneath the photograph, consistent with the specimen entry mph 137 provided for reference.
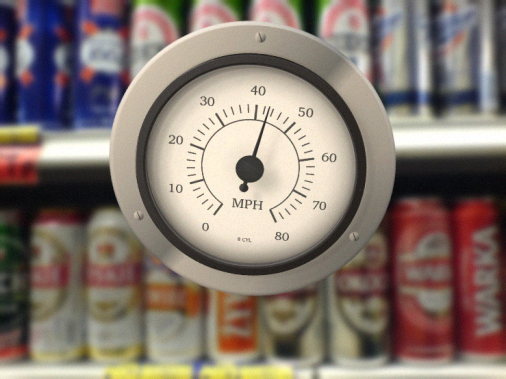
mph 43
